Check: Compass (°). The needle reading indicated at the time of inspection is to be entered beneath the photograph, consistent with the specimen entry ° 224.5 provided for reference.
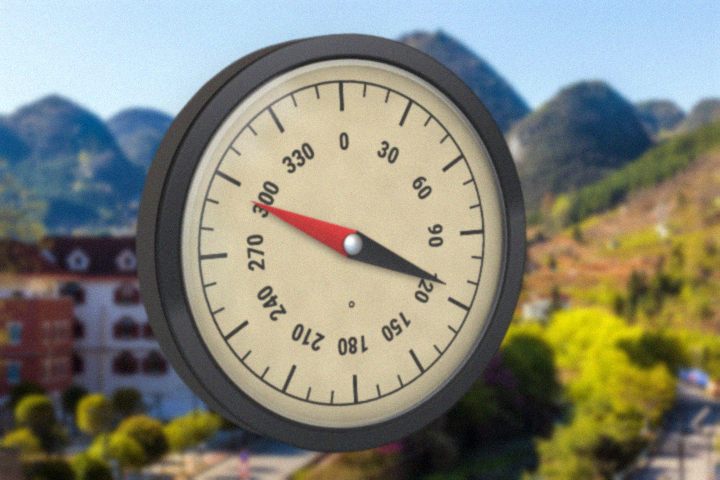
° 295
